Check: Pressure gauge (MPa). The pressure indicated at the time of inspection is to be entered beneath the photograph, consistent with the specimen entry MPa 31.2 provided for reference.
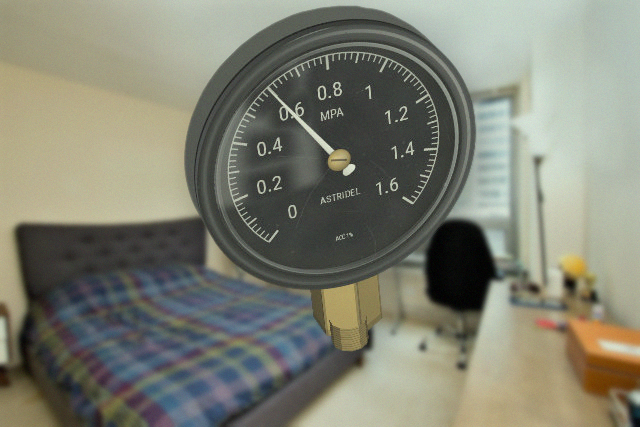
MPa 0.6
